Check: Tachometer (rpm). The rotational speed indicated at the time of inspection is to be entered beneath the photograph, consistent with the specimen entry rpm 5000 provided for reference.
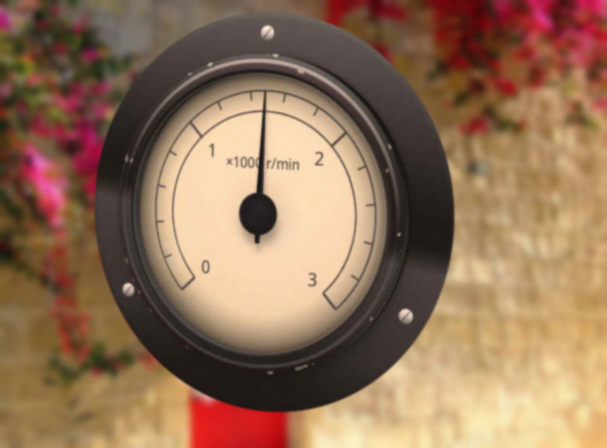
rpm 1500
